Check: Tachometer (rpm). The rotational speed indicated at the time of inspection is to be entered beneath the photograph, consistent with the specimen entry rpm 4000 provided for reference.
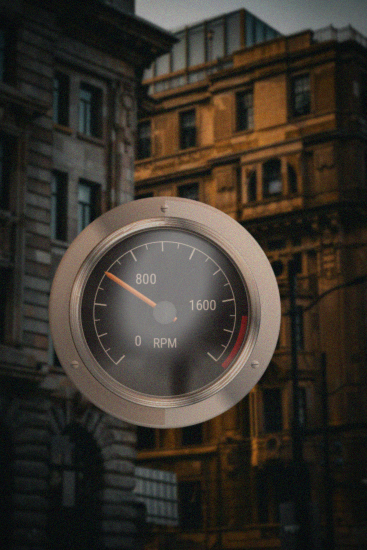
rpm 600
